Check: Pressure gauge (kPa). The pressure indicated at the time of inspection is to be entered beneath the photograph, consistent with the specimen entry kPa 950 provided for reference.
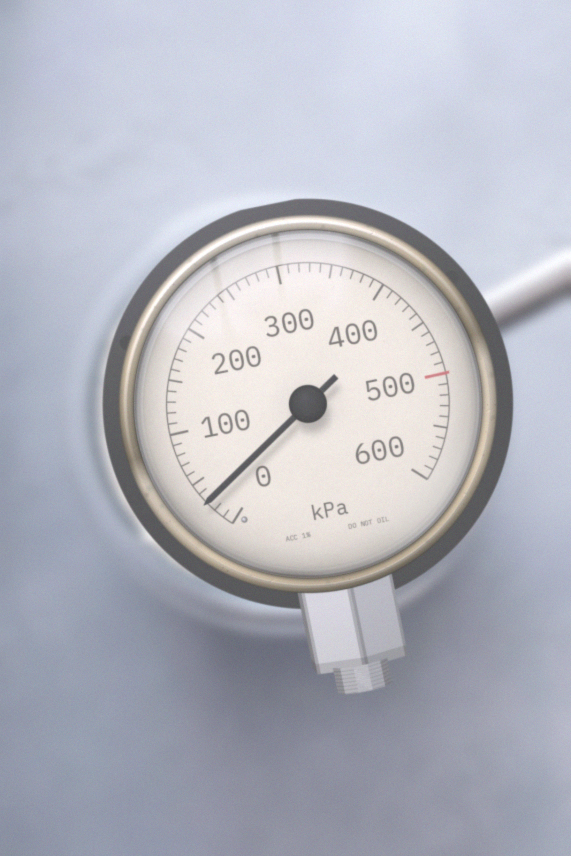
kPa 30
